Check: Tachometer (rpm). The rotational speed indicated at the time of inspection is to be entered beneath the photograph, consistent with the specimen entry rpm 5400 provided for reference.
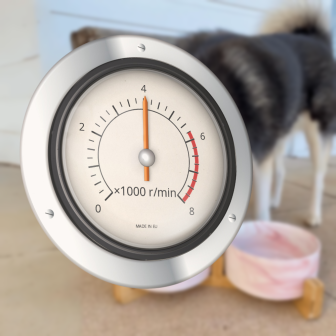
rpm 4000
